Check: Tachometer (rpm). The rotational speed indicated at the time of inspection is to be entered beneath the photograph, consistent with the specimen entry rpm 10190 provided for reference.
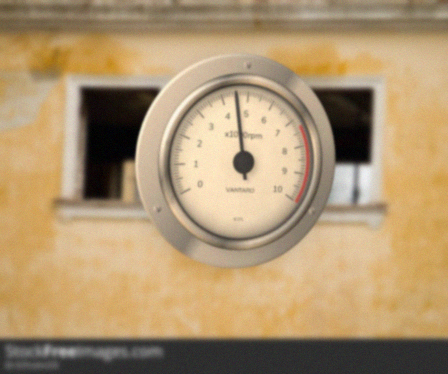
rpm 4500
